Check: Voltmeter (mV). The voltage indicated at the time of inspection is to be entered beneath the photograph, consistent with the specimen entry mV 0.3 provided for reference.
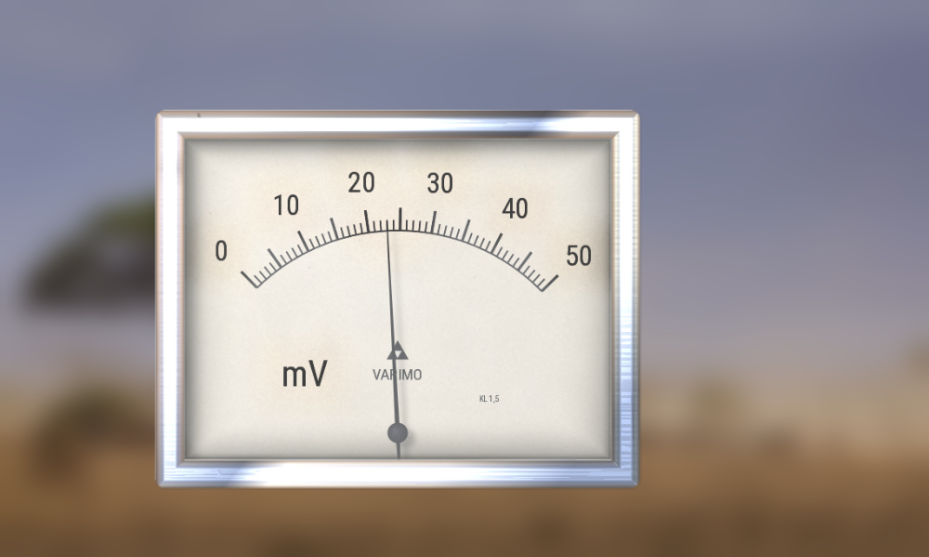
mV 23
